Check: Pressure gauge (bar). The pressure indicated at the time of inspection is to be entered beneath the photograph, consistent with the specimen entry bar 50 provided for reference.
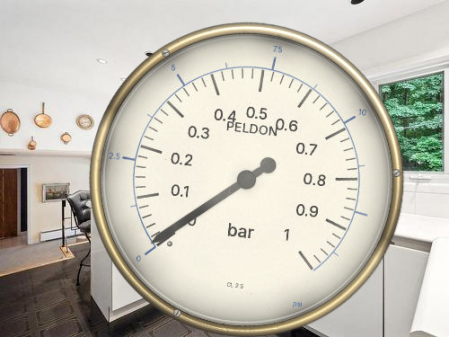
bar 0.01
